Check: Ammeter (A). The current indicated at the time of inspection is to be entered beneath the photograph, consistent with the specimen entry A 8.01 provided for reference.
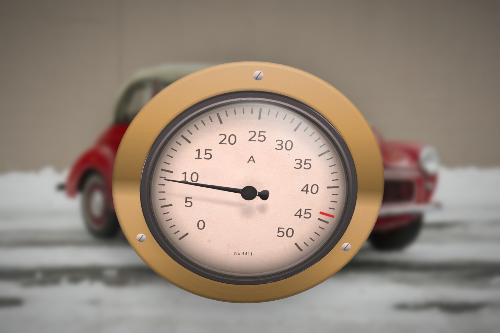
A 9
